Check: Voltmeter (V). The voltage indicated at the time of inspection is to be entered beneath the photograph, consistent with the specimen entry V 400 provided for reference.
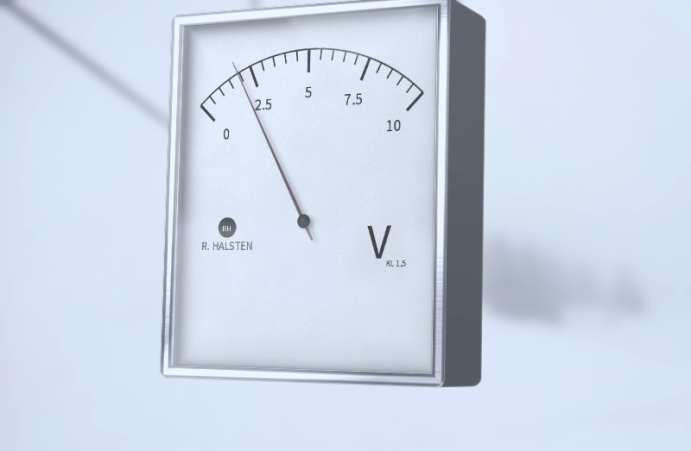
V 2
